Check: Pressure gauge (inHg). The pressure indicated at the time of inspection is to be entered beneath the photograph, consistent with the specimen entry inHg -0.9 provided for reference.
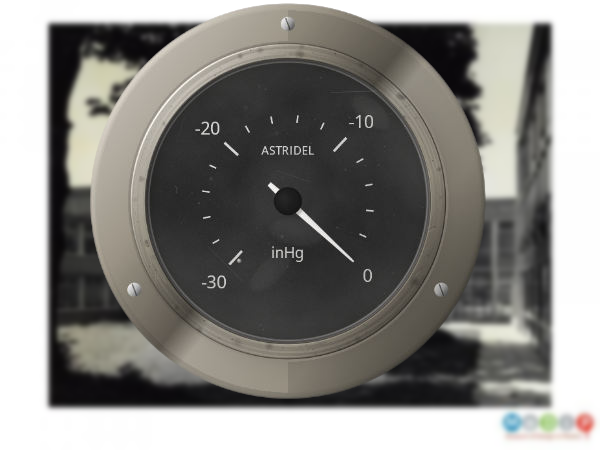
inHg 0
